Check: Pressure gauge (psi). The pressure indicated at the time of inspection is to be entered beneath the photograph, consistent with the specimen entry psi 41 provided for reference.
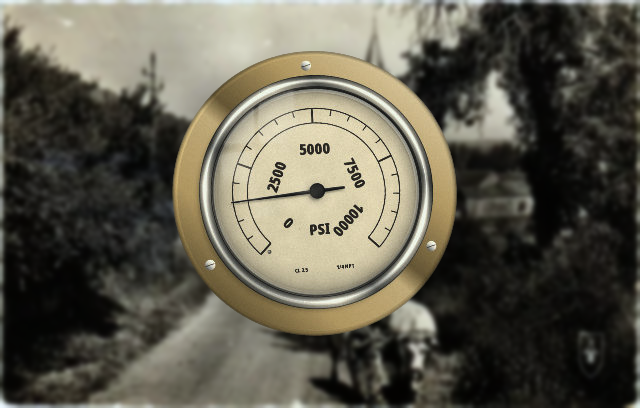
psi 1500
